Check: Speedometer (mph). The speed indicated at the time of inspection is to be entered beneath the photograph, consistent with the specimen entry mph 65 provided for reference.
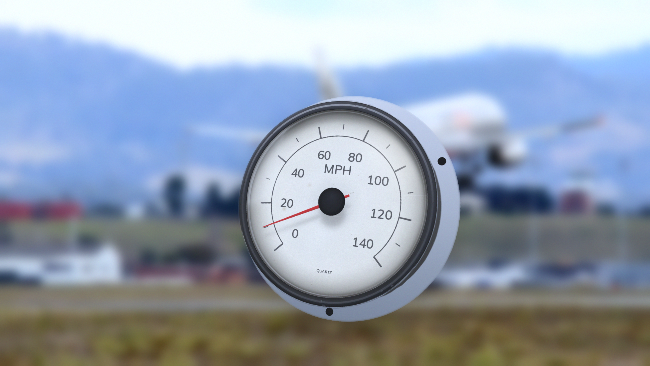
mph 10
